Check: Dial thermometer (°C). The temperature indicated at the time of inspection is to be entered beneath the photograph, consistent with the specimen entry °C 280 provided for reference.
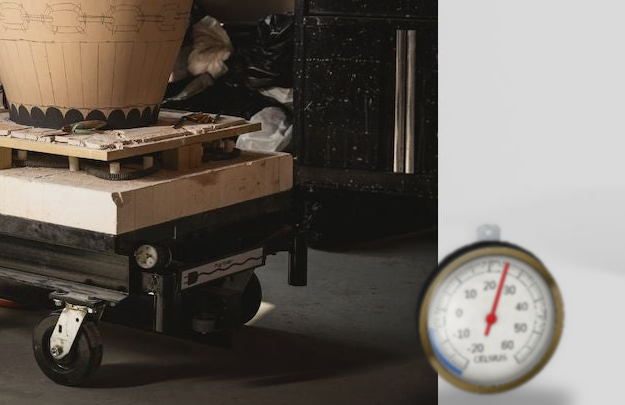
°C 25
